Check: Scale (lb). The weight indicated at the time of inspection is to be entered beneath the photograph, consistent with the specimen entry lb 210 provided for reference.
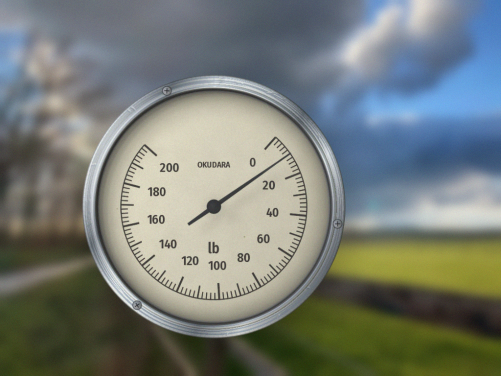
lb 10
